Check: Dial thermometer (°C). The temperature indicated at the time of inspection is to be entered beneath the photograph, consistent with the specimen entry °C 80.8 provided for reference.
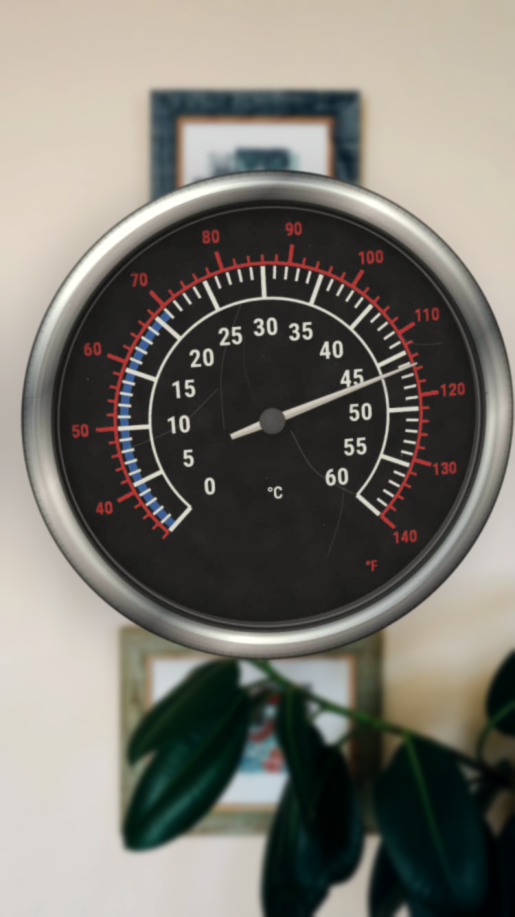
°C 46
